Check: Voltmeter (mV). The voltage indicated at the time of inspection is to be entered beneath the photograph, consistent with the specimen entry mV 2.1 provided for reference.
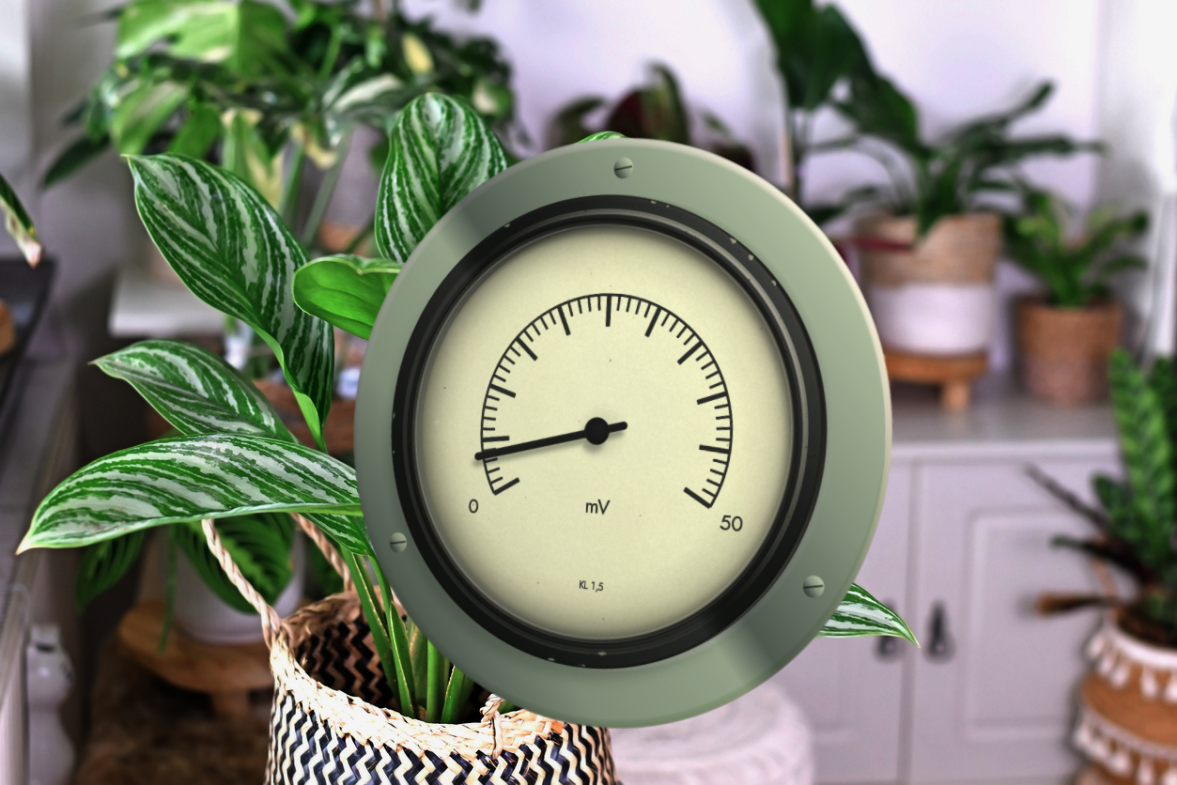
mV 3.5
